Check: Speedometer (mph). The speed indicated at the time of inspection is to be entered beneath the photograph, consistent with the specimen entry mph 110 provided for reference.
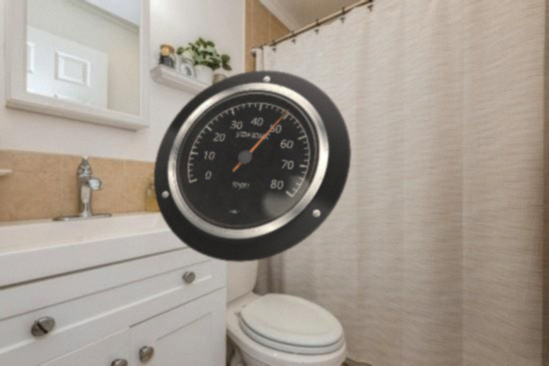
mph 50
